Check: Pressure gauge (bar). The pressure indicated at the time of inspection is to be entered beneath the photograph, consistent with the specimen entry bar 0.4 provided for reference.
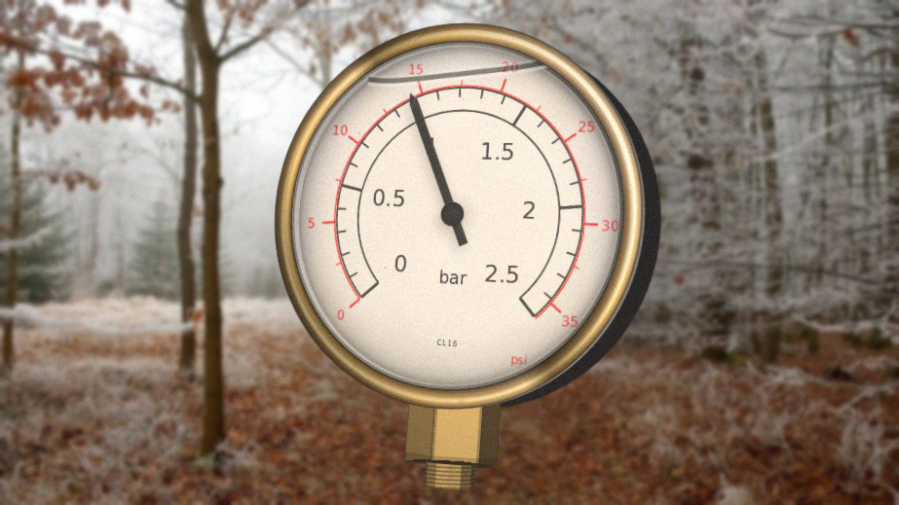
bar 1
